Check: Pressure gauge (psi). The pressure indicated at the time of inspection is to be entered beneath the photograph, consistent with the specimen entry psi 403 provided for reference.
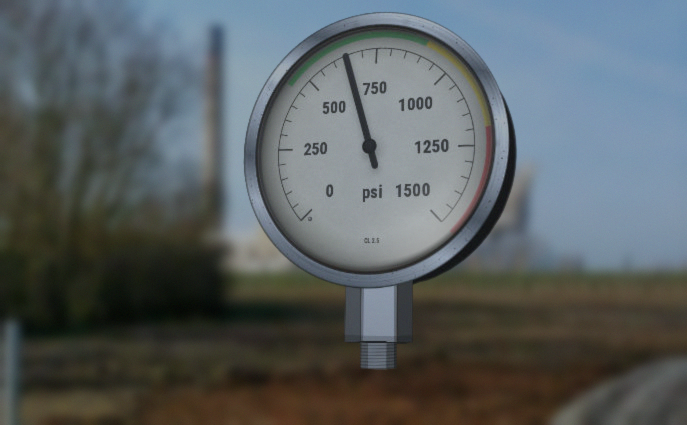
psi 650
